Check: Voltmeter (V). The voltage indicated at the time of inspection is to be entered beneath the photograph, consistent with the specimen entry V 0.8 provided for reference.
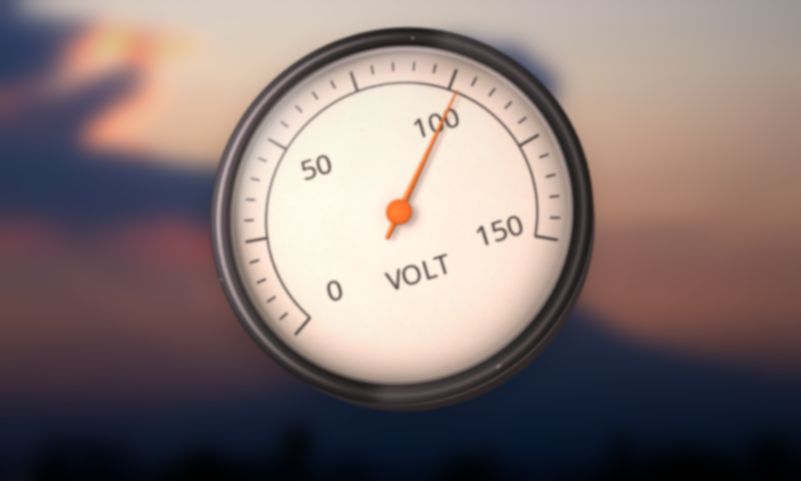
V 102.5
